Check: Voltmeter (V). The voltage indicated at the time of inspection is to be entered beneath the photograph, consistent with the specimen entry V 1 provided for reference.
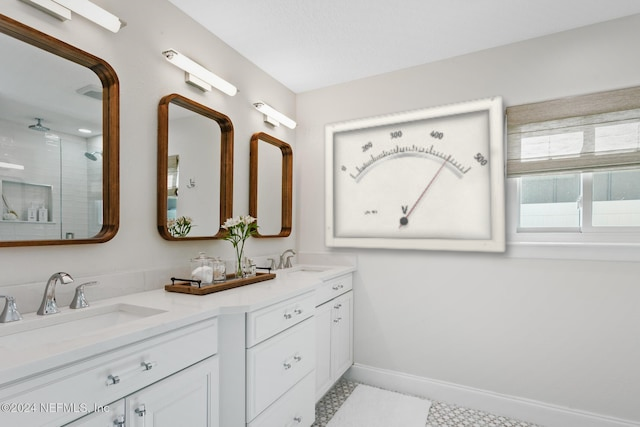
V 450
